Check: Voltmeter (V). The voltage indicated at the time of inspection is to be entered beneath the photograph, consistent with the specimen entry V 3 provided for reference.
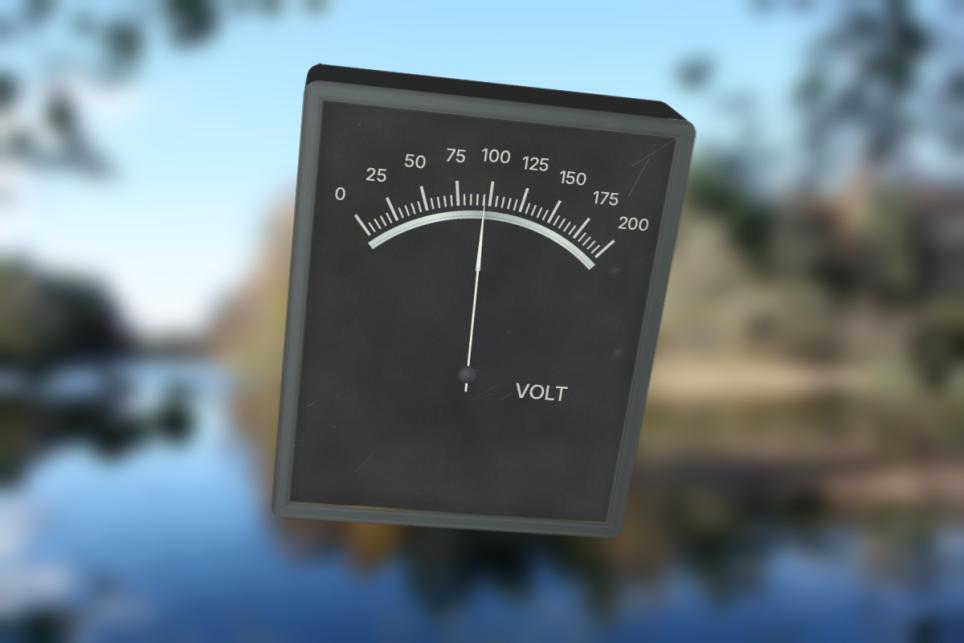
V 95
